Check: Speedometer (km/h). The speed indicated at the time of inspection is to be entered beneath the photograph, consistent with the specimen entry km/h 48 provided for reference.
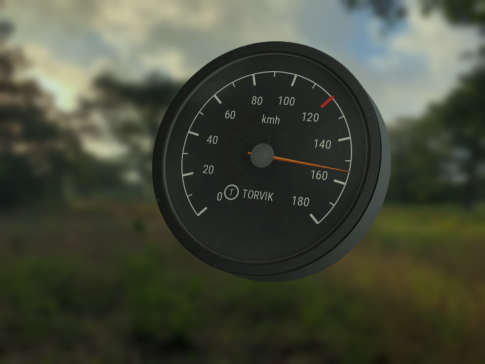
km/h 155
